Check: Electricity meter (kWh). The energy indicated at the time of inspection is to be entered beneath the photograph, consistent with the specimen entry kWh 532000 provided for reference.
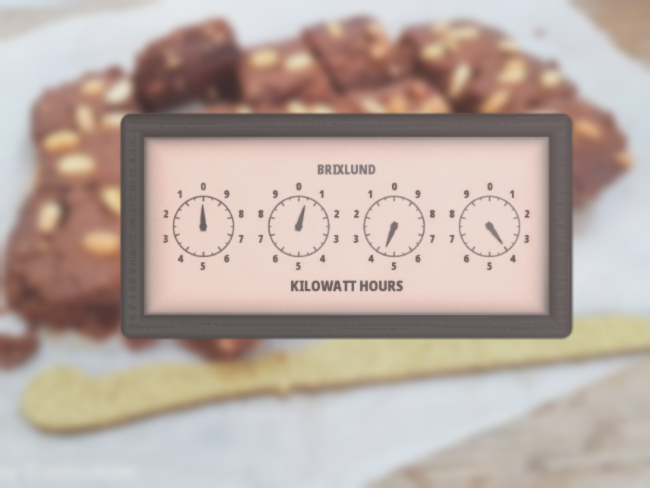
kWh 44
